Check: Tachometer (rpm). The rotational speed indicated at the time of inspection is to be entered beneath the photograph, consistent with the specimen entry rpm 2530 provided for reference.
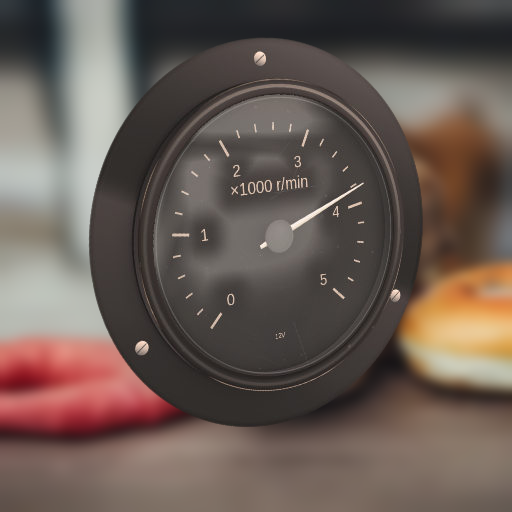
rpm 3800
